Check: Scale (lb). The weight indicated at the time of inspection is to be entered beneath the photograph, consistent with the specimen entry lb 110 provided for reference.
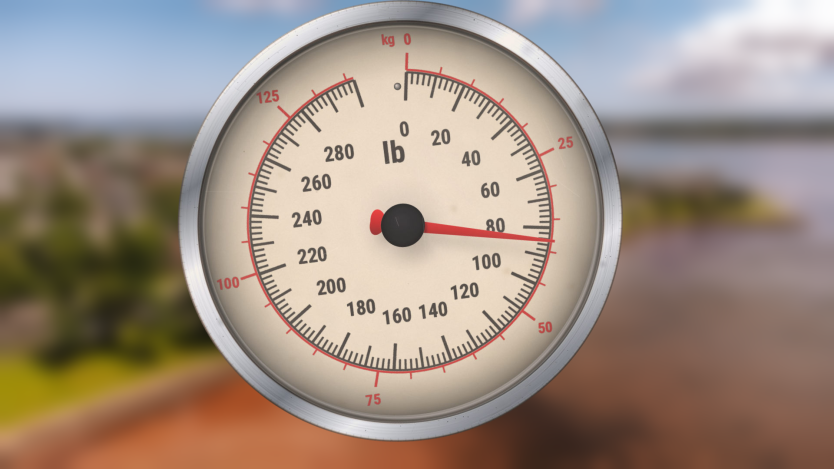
lb 84
